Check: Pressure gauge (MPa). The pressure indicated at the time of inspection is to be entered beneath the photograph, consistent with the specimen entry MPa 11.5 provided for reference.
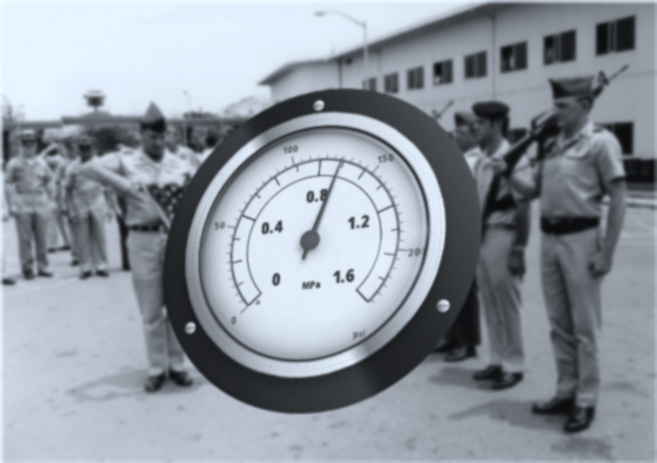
MPa 0.9
